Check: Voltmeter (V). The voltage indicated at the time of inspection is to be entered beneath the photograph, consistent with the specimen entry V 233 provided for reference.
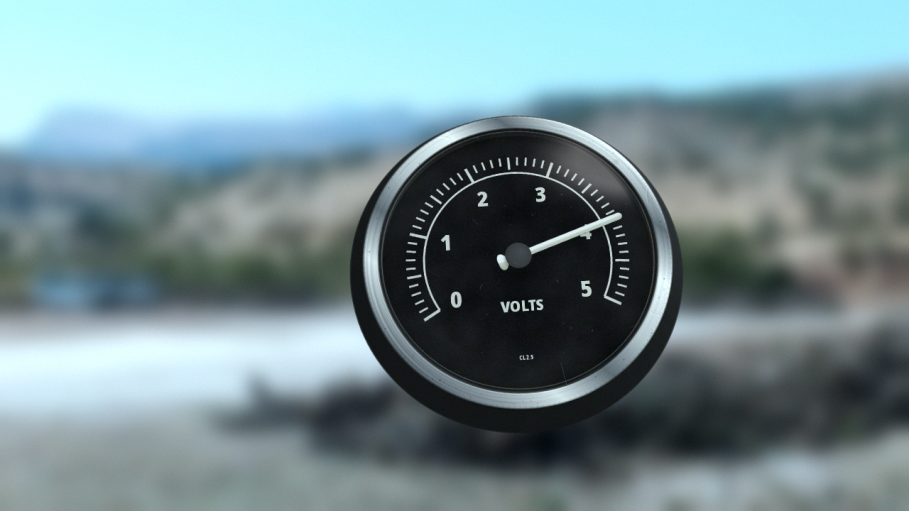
V 4
